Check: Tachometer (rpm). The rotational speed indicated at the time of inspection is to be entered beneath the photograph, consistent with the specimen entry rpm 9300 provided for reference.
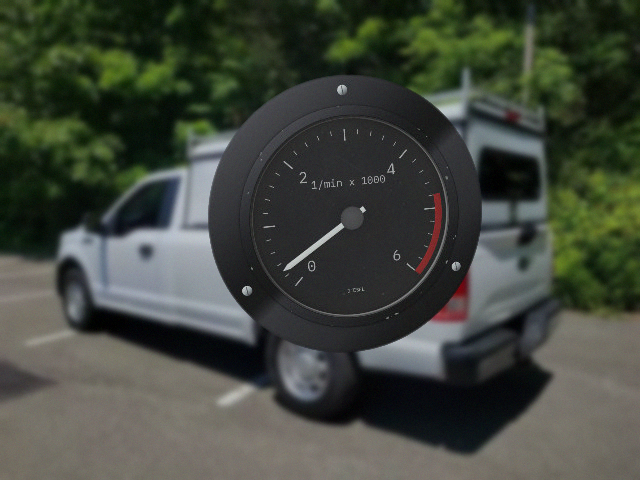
rpm 300
